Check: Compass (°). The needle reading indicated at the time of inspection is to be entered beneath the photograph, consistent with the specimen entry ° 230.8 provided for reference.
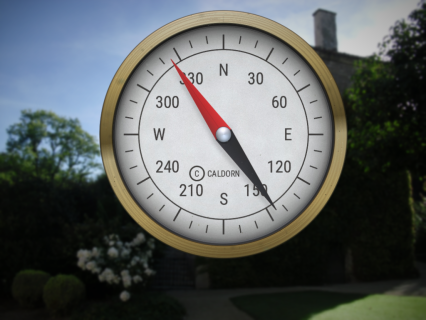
° 325
